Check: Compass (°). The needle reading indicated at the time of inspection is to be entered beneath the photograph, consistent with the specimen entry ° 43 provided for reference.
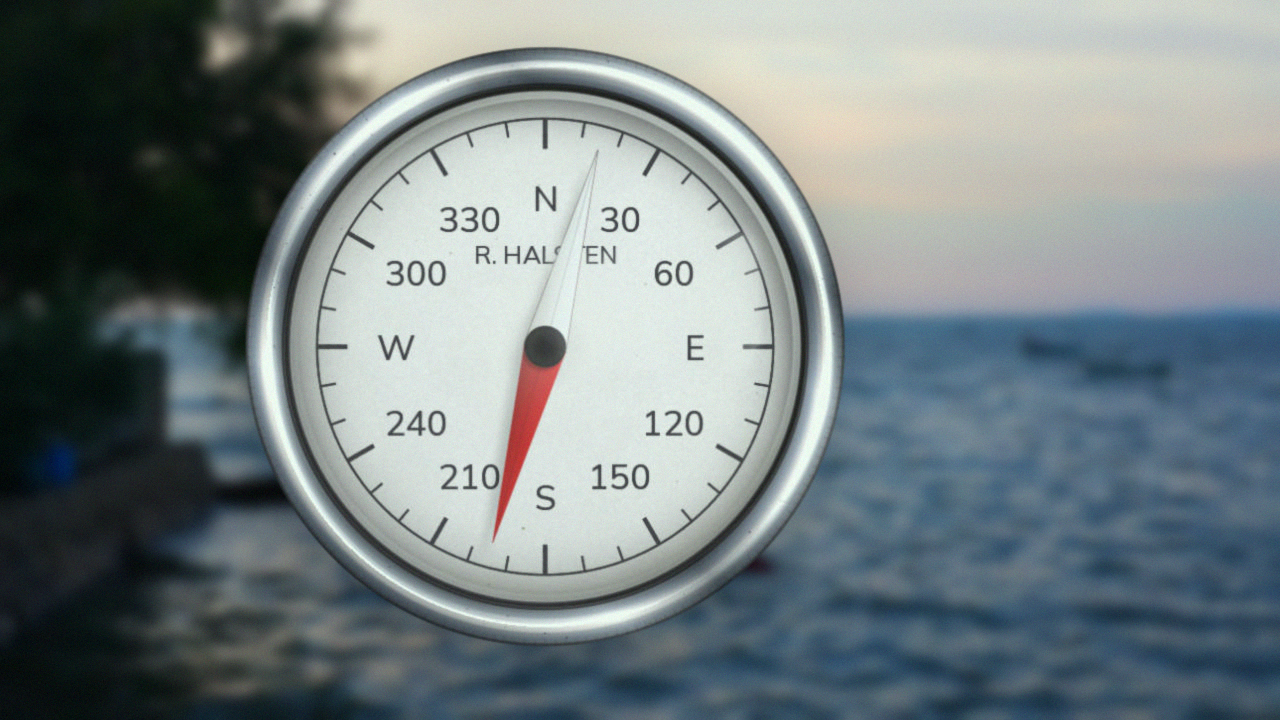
° 195
